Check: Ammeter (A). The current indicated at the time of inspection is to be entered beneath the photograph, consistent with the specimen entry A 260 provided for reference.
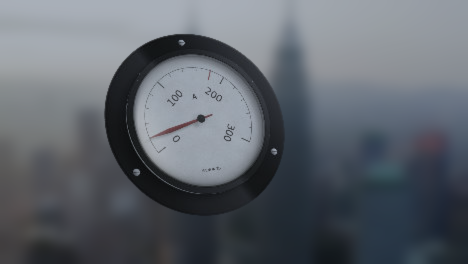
A 20
